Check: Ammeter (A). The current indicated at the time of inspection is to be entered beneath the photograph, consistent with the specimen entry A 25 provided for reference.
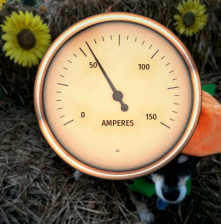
A 55
